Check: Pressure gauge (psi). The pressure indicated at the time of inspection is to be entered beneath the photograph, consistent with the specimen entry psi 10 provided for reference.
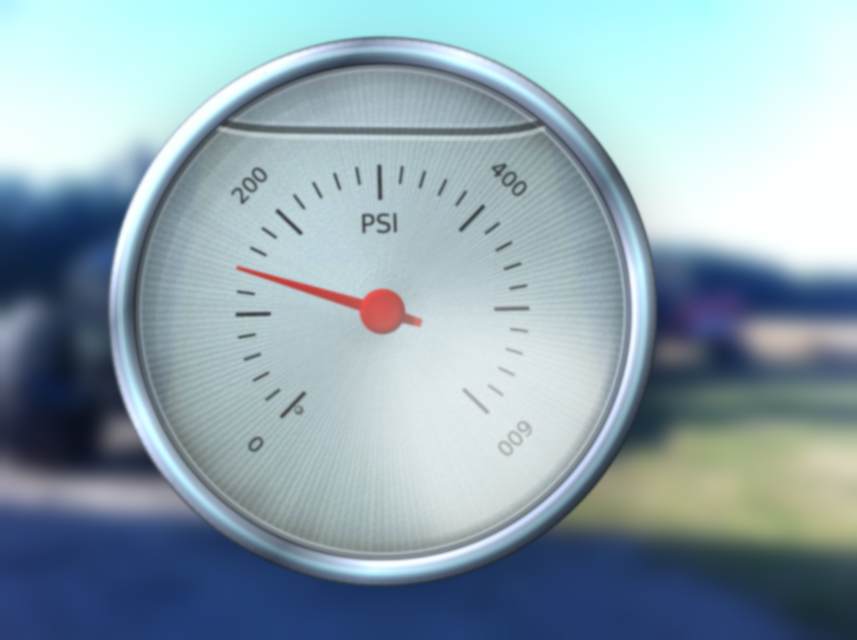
psi 140
